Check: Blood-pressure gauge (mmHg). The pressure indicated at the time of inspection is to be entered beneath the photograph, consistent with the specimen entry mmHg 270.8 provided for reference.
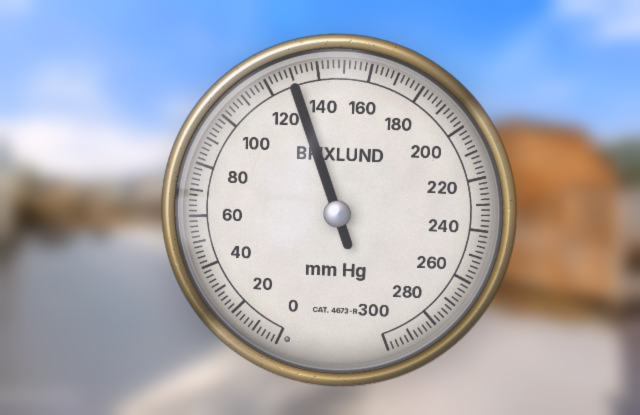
mmHg 130
